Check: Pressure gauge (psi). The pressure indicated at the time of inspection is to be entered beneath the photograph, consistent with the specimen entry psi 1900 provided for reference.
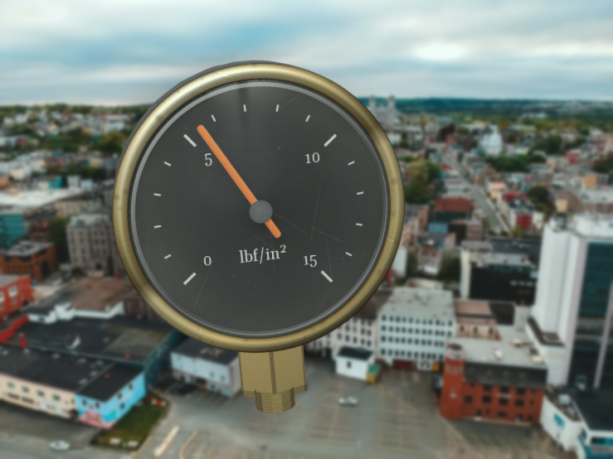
psi 5.5
